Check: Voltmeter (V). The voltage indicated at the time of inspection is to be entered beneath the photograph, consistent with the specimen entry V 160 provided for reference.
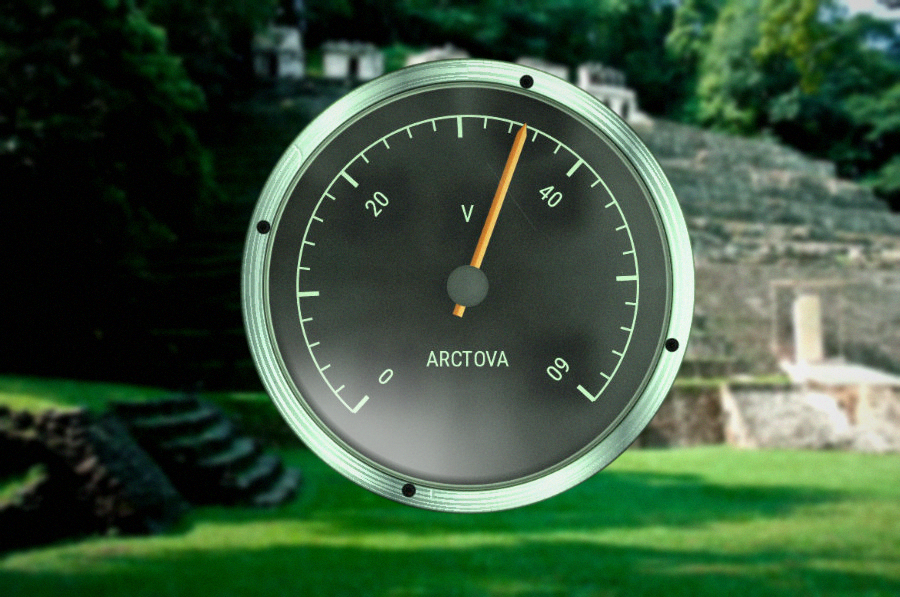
V 35
